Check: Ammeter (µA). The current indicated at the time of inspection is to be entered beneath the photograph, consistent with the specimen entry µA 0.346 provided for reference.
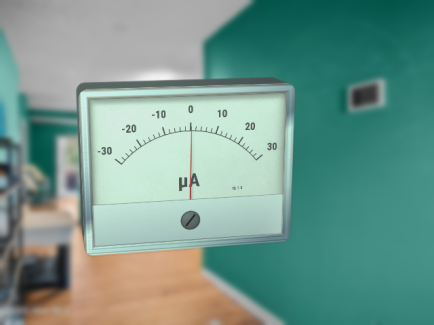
µA 0
